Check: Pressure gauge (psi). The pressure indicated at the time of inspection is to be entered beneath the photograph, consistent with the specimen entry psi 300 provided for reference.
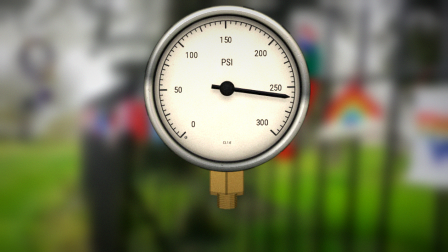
psi 260
